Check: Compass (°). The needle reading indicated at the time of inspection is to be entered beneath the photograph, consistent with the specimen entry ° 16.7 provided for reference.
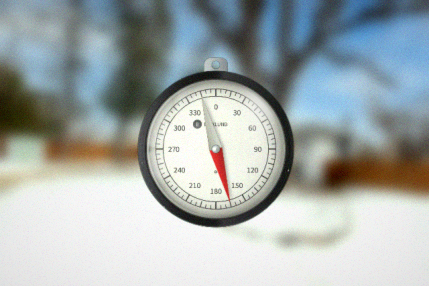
° 165
